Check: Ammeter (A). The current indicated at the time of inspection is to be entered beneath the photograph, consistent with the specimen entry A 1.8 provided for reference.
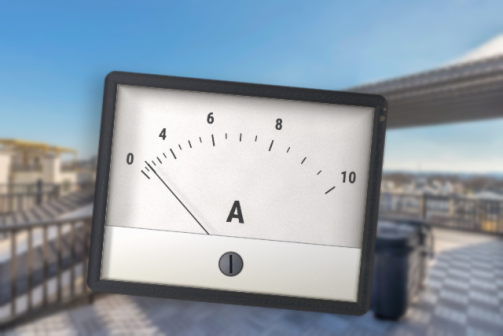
A 2
